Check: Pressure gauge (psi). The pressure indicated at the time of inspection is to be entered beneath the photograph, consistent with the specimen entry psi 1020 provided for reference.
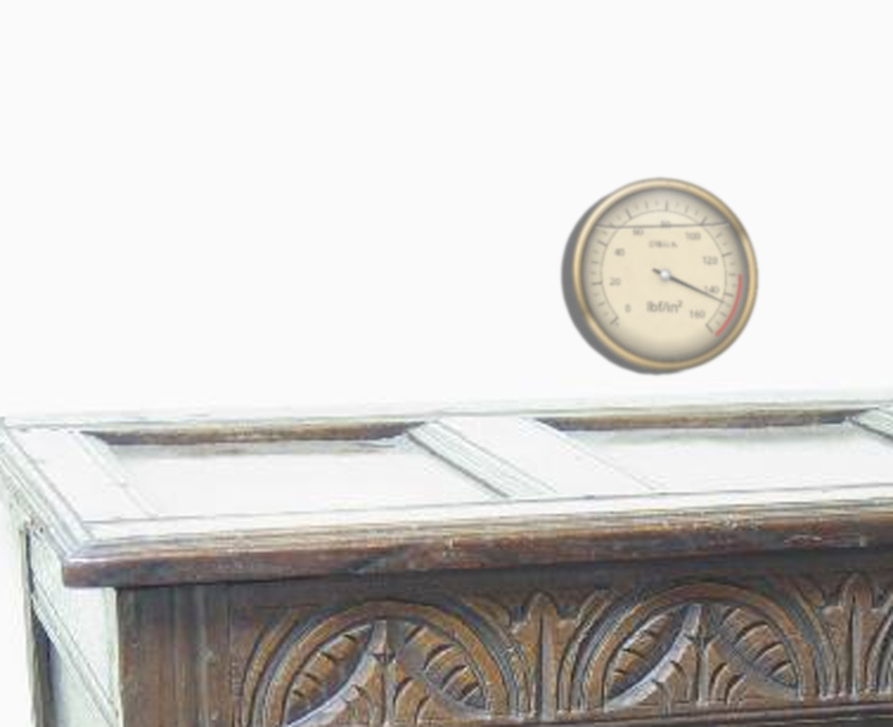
psi 145
